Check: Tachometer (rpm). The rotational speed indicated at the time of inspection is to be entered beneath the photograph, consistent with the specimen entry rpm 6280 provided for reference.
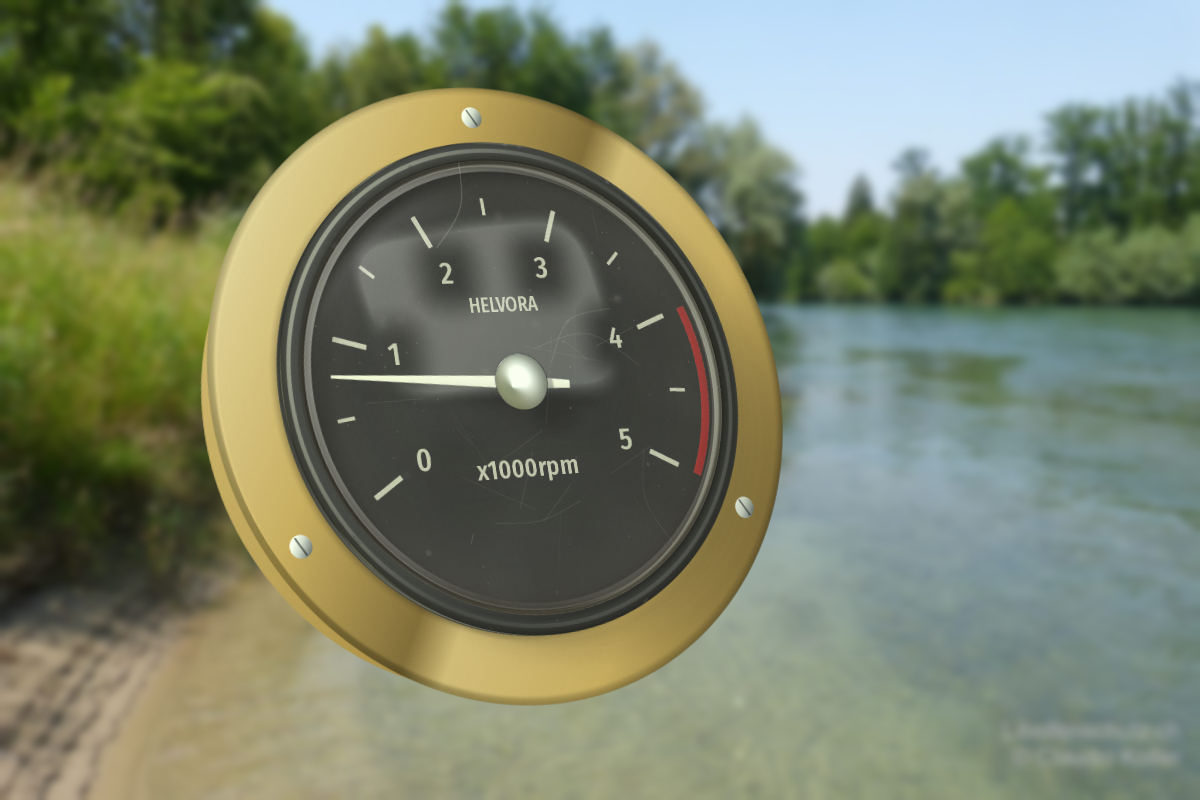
rpm 750
